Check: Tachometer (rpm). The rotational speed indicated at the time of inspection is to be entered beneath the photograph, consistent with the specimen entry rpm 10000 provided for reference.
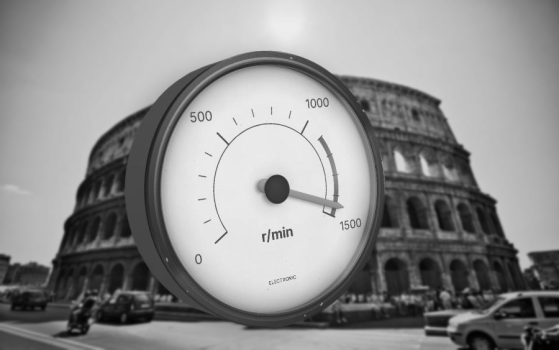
rpm 1450
